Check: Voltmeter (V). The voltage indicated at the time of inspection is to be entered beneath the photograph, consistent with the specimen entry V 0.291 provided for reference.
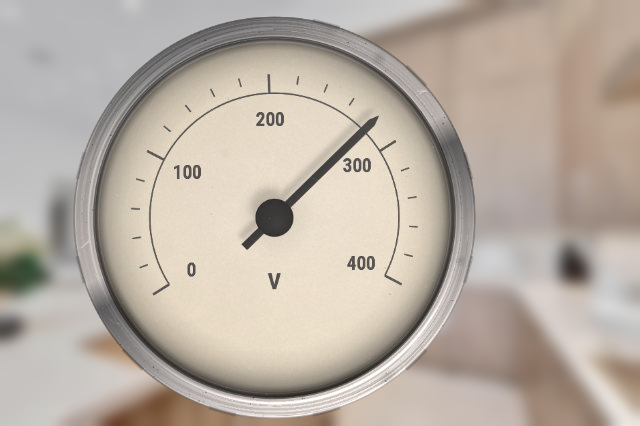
V 280
